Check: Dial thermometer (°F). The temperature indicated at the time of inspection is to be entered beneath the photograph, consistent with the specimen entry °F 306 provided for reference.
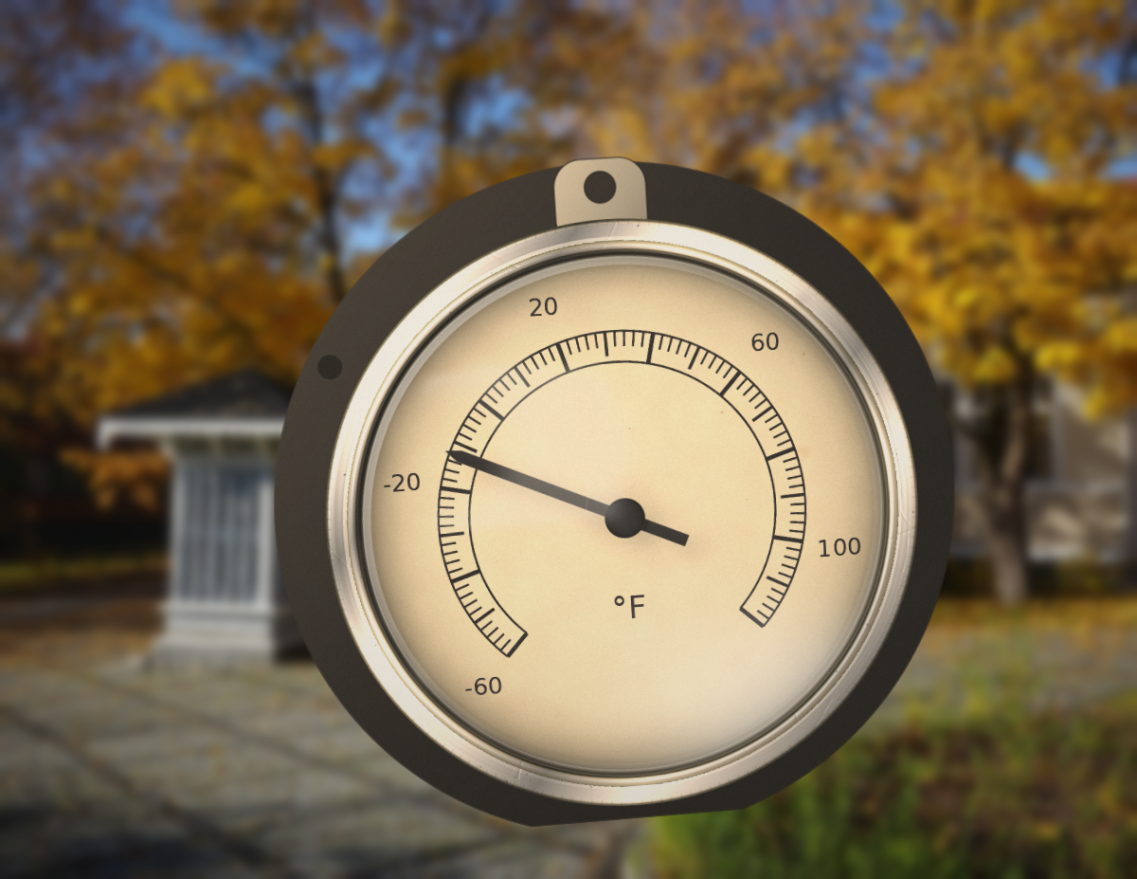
°F -12
